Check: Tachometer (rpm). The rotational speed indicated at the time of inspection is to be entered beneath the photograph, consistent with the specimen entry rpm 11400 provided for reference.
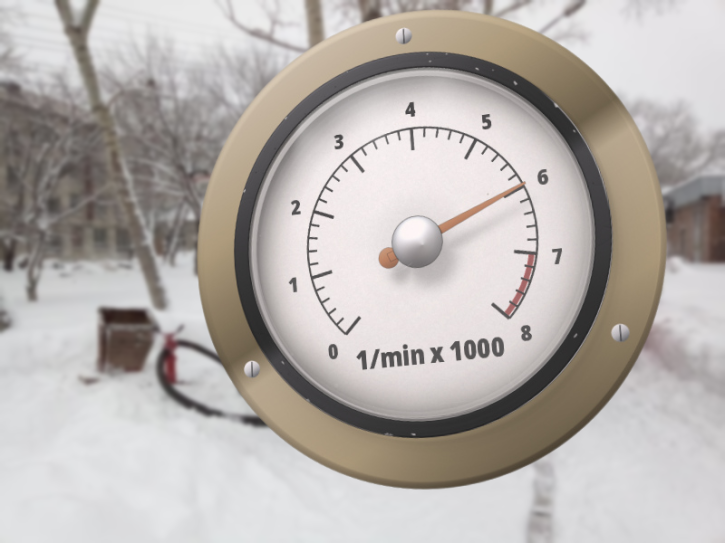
rpm 6000
